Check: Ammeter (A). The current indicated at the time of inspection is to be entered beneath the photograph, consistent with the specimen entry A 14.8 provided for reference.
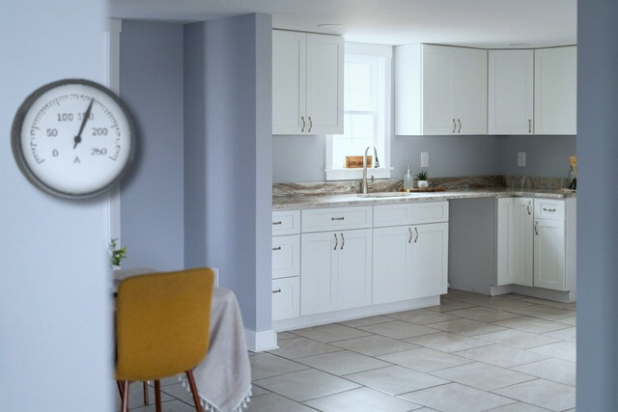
A 150
